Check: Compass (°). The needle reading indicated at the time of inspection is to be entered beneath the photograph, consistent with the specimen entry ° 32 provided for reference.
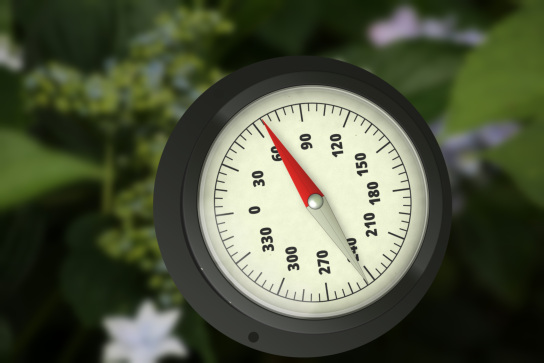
° 65
